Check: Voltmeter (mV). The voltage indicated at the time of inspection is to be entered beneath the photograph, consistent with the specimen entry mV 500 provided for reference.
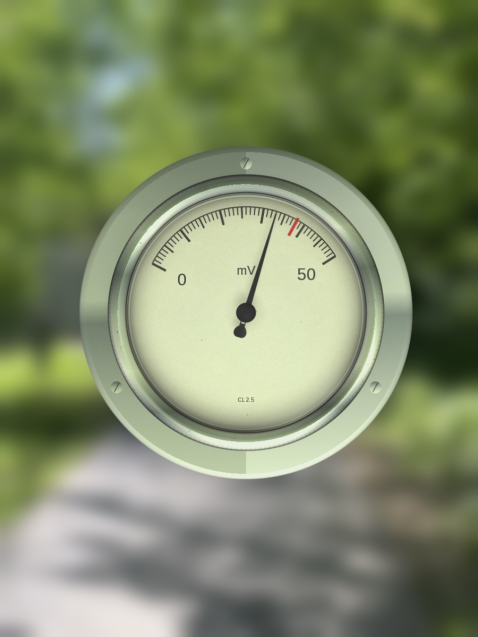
mV 33
